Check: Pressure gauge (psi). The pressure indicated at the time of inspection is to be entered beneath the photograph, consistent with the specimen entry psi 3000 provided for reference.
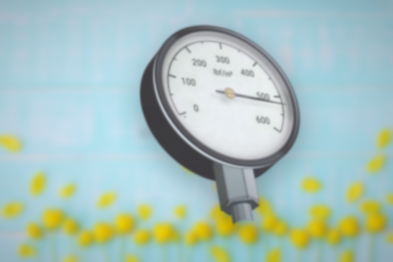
psi 525
